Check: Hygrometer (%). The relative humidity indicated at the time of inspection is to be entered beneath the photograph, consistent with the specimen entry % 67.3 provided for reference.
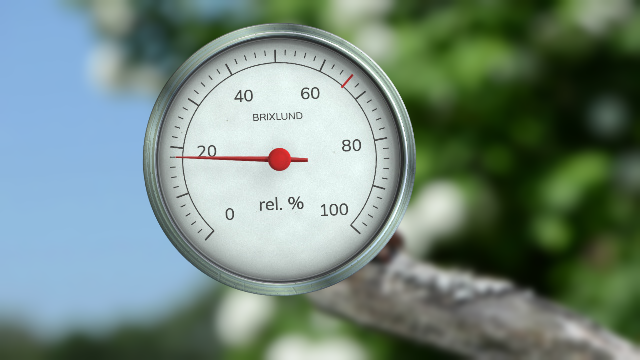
% 18
